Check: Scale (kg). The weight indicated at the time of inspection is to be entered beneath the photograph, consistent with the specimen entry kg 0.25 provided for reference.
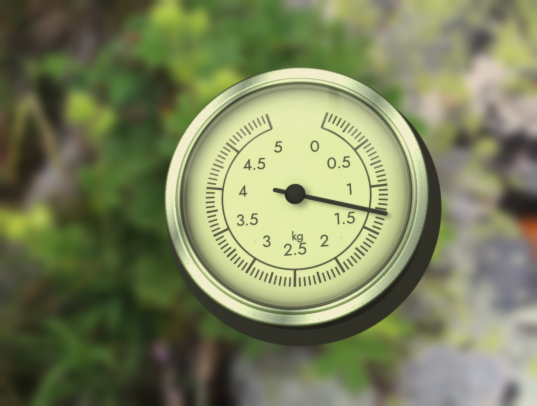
kg 1.3
